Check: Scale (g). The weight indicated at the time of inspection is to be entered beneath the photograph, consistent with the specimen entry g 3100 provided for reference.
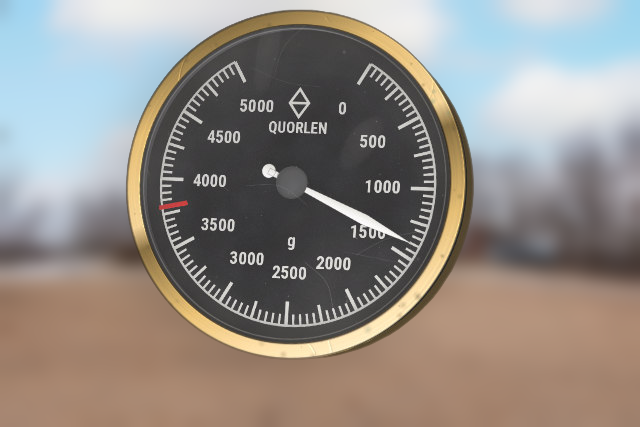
g 1400
